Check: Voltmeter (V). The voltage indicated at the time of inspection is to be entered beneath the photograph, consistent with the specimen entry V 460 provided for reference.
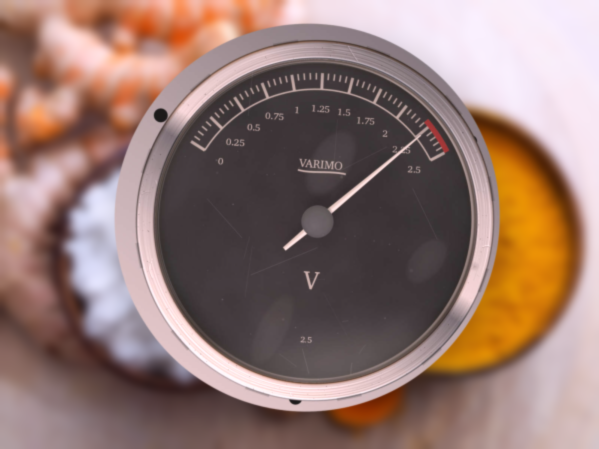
V 2.25
